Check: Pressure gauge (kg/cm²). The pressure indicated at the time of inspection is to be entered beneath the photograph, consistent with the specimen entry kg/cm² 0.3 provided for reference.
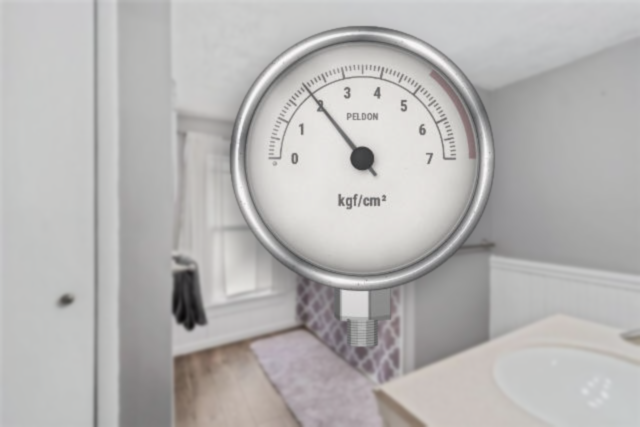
kg/cm² 2
